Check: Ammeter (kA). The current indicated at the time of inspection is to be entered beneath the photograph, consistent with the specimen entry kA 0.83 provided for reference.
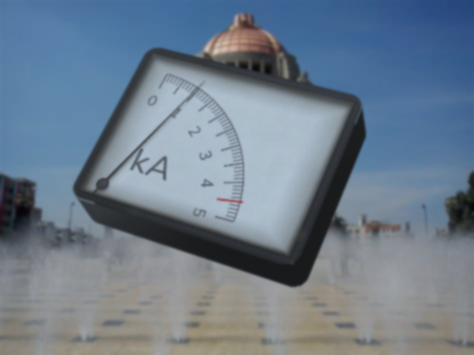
kA 1
